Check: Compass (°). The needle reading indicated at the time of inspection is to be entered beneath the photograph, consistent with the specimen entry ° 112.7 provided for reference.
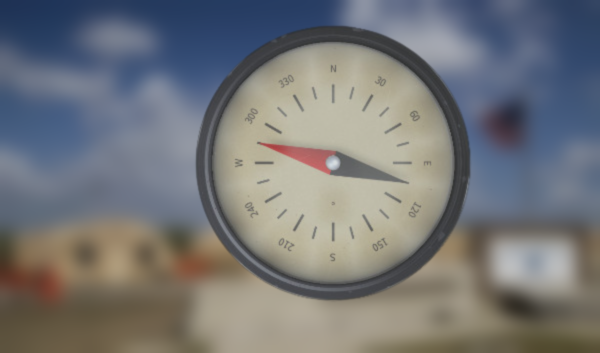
° 285
